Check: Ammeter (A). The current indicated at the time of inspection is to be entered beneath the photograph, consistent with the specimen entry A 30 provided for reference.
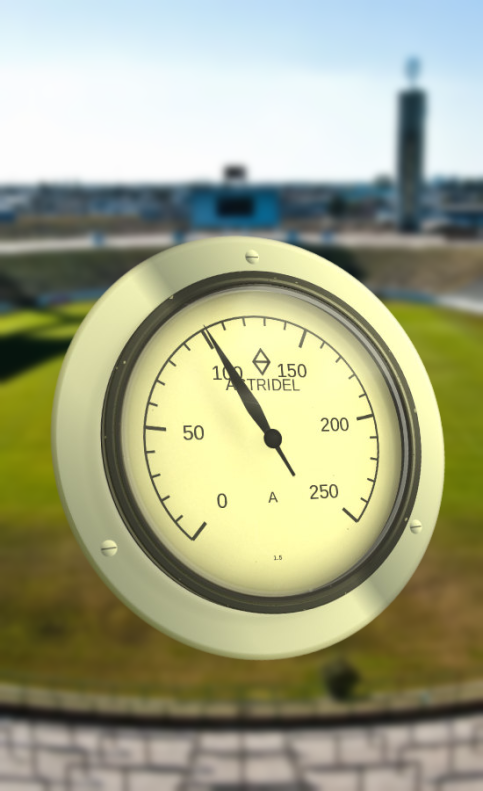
A 100
